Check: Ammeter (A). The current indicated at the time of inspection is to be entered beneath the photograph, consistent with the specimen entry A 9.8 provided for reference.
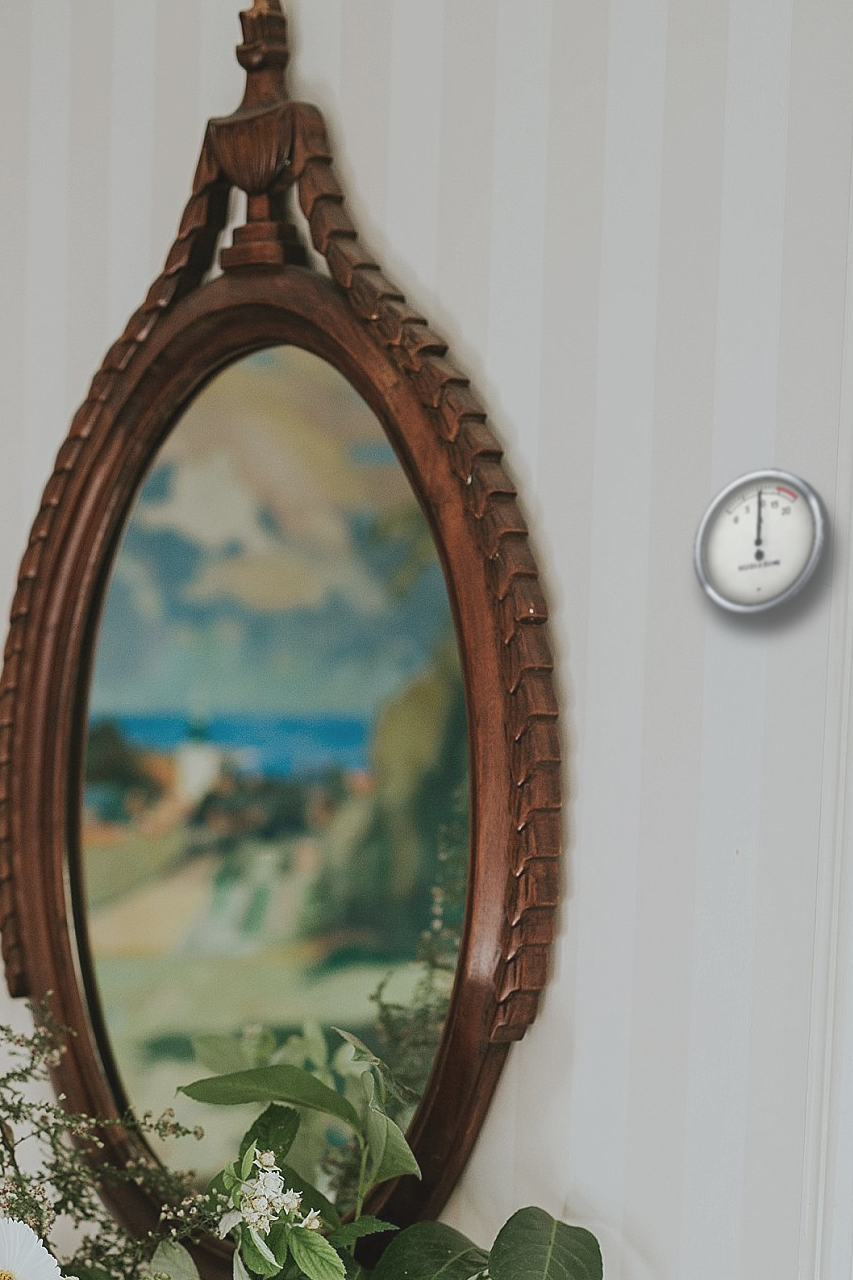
A 10
